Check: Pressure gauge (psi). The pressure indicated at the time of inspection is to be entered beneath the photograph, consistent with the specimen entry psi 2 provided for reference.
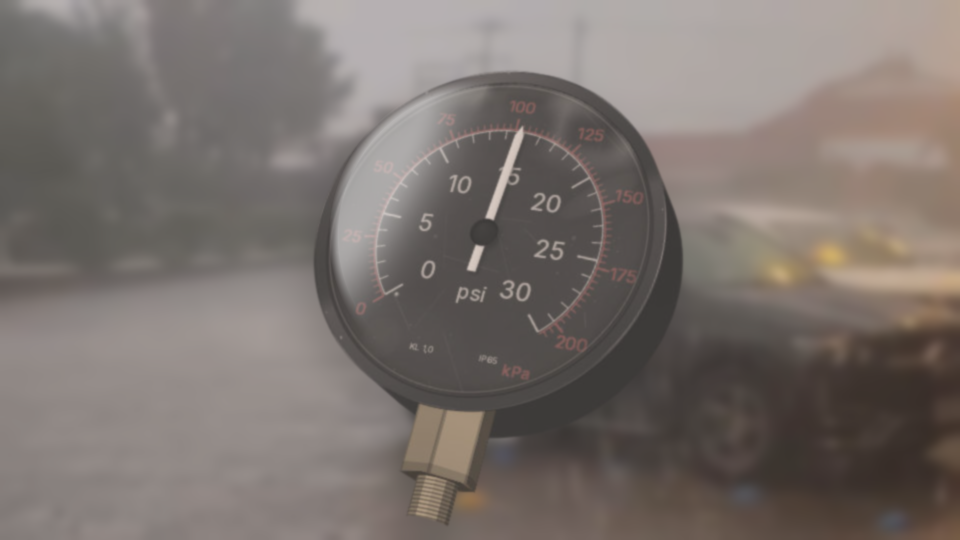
psi 15
